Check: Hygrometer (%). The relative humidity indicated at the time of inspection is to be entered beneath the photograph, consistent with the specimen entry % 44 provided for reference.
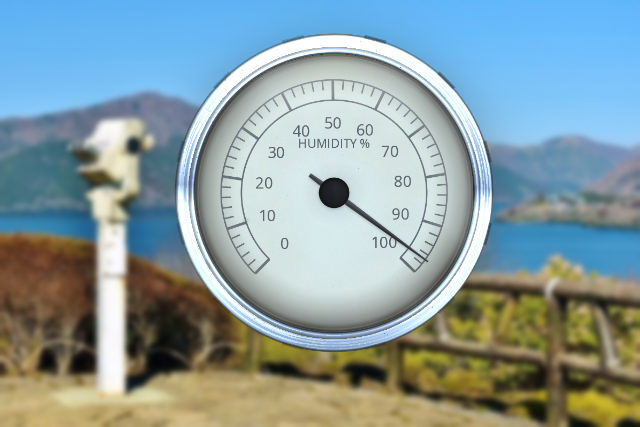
% 97
